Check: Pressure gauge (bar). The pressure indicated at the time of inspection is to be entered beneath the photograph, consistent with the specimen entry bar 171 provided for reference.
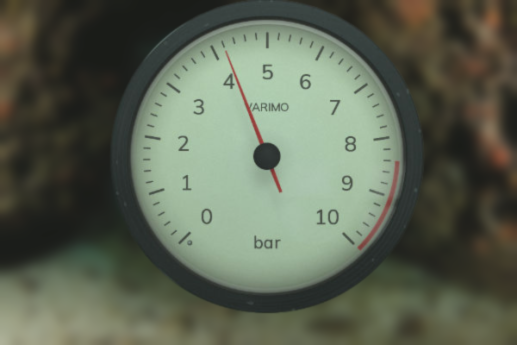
bar 4.2
